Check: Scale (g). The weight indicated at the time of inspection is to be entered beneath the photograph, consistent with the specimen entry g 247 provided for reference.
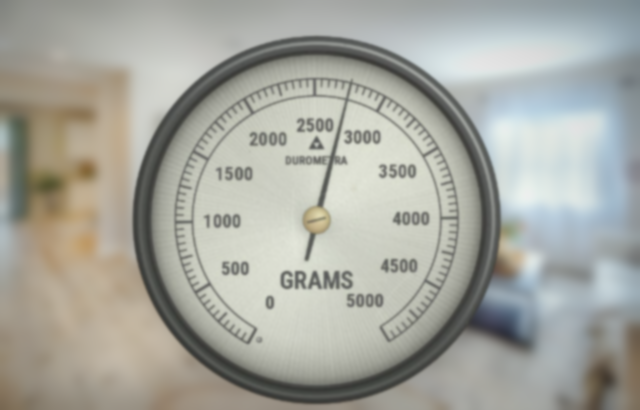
g 2750
